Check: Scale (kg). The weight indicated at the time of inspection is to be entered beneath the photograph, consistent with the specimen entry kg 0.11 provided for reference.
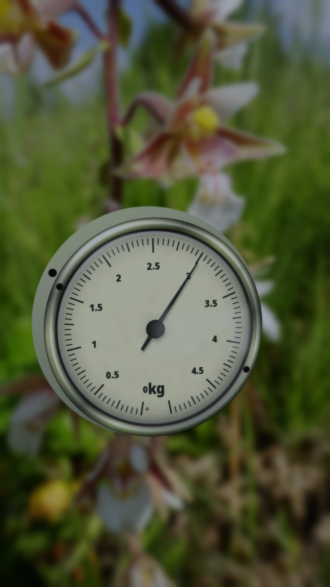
kg 3
